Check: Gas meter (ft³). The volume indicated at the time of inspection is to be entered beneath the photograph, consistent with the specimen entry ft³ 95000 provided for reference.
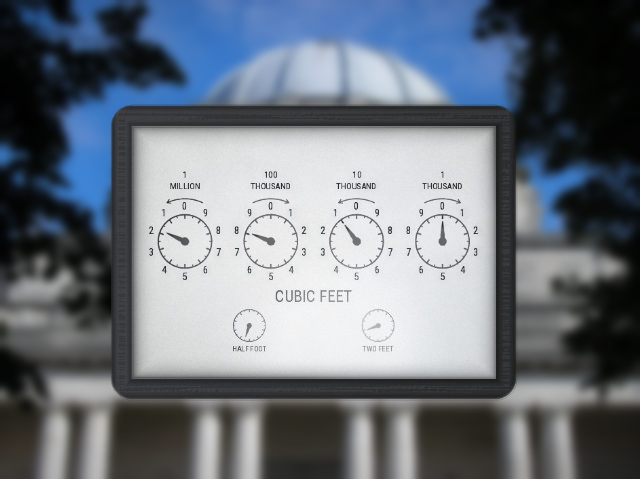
ft³ 181000
